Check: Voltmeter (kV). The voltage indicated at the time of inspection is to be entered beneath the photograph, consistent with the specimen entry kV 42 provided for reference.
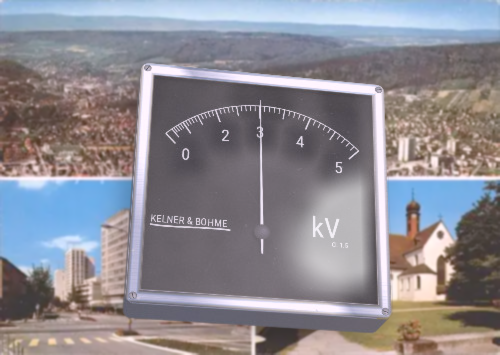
kV 3
